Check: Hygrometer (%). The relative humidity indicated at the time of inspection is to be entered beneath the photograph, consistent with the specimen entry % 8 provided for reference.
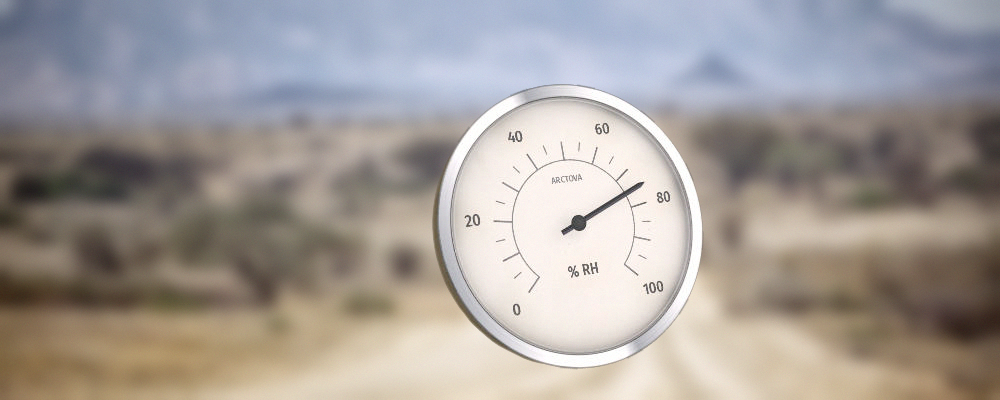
% 75
